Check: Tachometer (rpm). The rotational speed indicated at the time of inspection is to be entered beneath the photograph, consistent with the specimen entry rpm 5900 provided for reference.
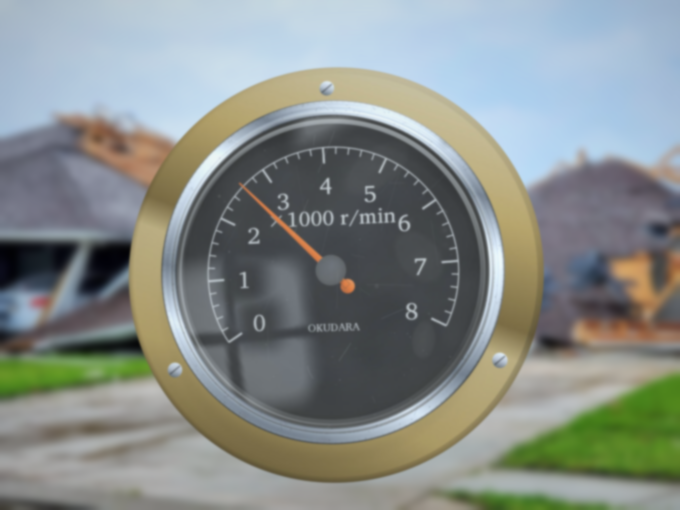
rpm 2600
